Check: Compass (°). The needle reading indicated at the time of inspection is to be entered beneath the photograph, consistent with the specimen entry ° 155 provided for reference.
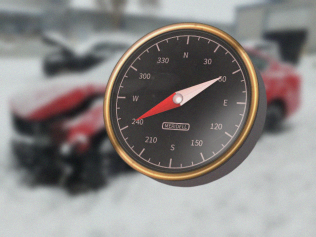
° 240
